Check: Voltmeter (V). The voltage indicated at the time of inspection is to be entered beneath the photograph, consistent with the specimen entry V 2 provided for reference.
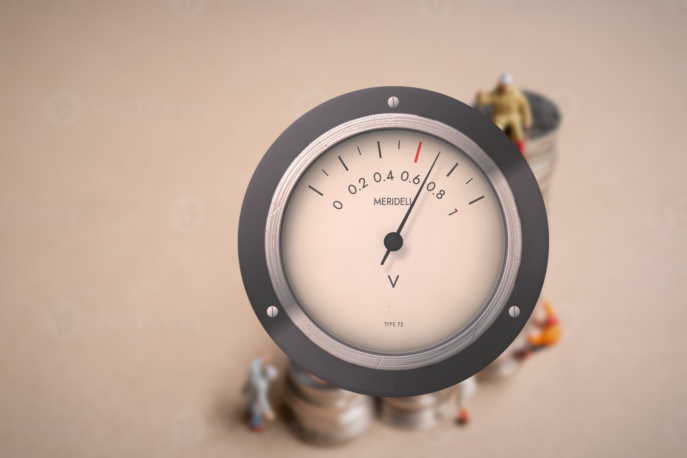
V 0.7
